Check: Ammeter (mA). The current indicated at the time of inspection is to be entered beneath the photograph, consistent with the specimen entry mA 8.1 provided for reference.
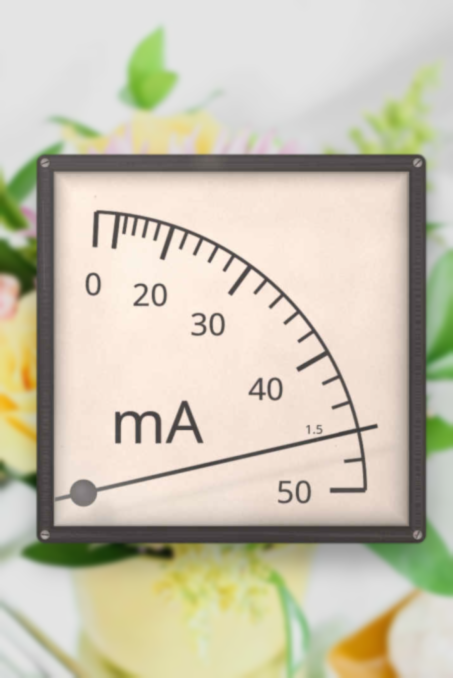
mA 46
